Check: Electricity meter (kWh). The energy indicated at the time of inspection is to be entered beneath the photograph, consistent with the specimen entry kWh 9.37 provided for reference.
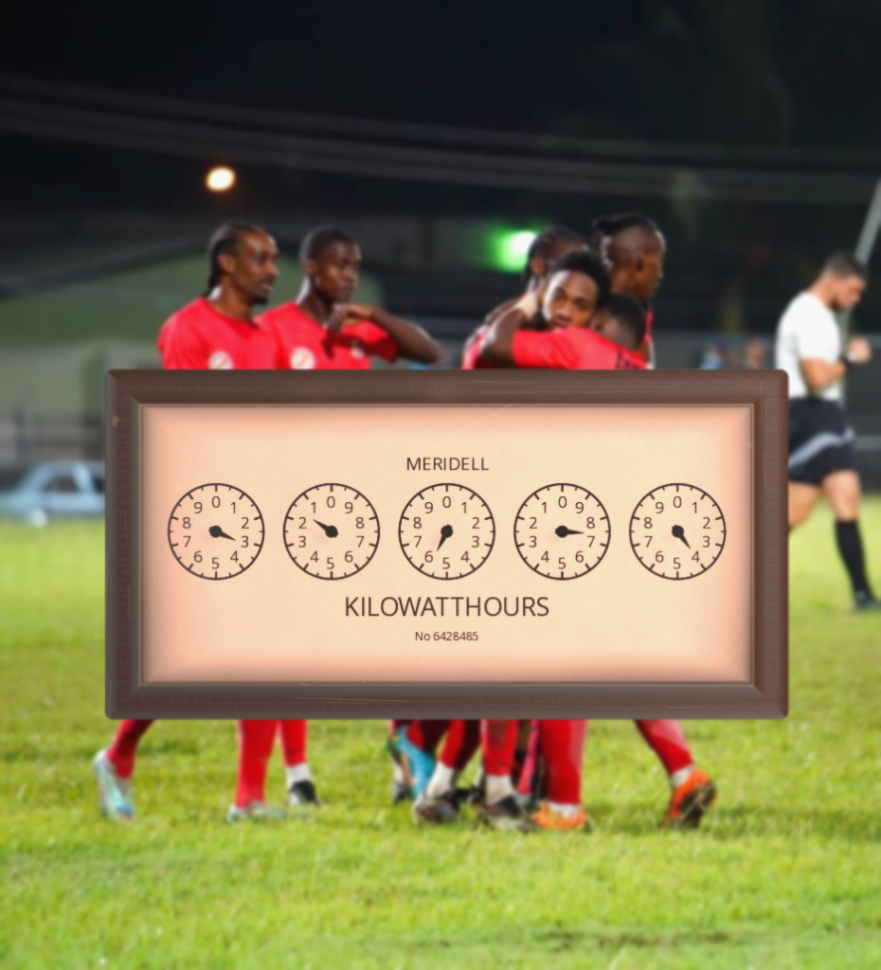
kWh 31574
